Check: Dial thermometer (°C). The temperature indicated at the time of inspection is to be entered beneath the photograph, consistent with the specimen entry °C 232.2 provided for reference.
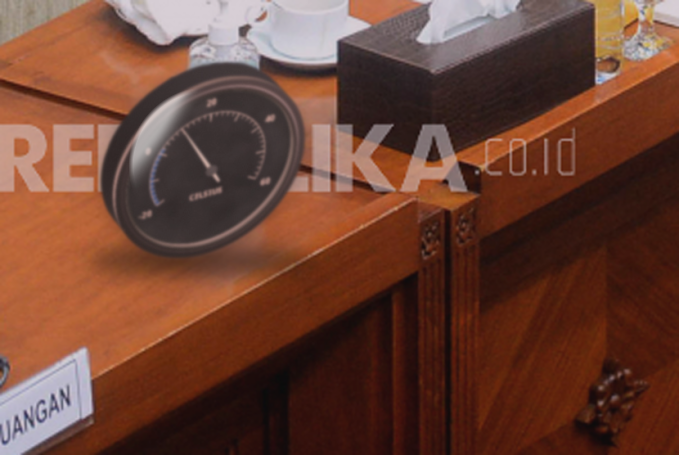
°C 10
